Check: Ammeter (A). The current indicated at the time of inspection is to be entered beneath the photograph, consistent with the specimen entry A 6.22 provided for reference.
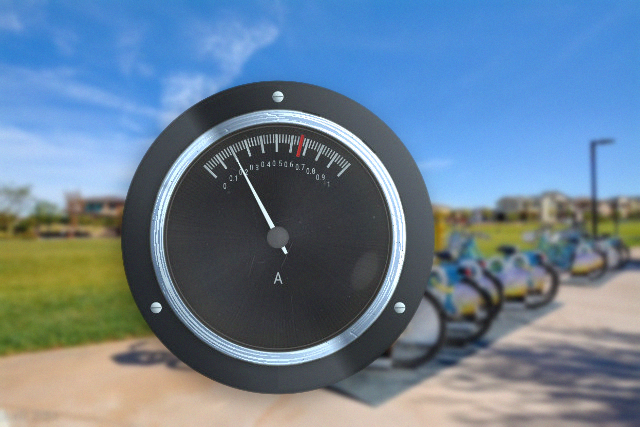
A 0.2
